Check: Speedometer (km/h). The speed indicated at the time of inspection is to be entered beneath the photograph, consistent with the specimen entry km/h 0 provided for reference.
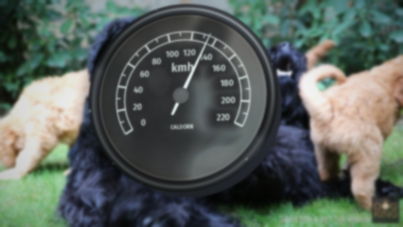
km/h 135
